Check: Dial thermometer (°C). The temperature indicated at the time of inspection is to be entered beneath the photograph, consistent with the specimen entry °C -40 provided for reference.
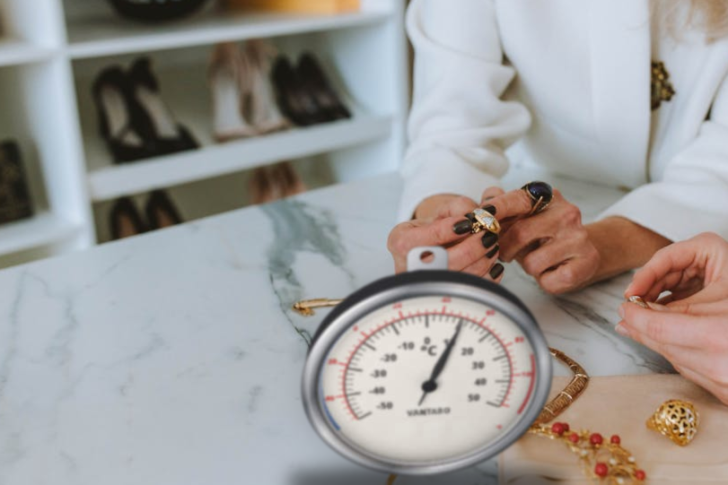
°C 10
